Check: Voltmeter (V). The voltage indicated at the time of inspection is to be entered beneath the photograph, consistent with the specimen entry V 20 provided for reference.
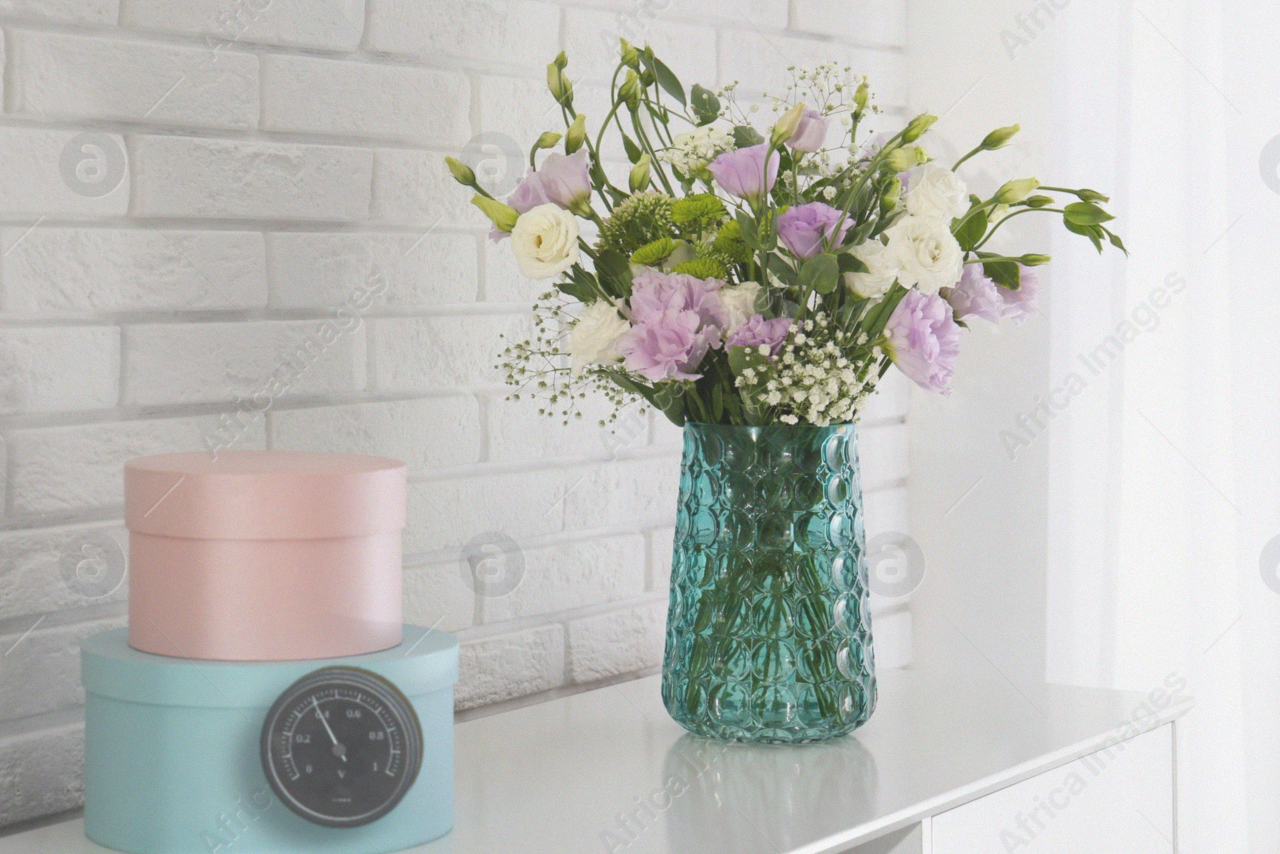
V 0.4
